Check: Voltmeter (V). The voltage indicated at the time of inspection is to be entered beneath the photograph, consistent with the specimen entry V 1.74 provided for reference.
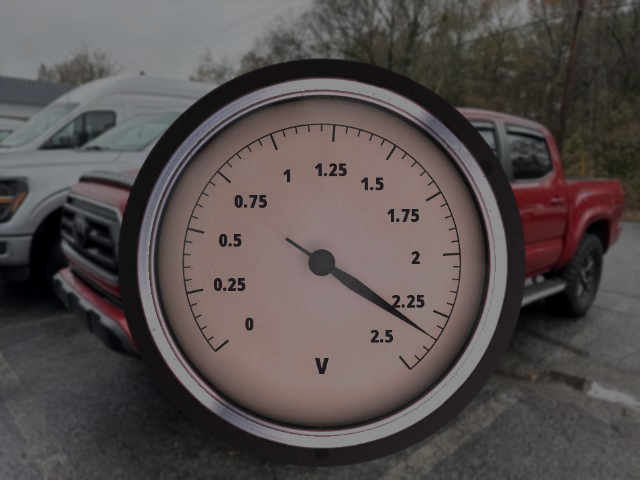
V 2.35
